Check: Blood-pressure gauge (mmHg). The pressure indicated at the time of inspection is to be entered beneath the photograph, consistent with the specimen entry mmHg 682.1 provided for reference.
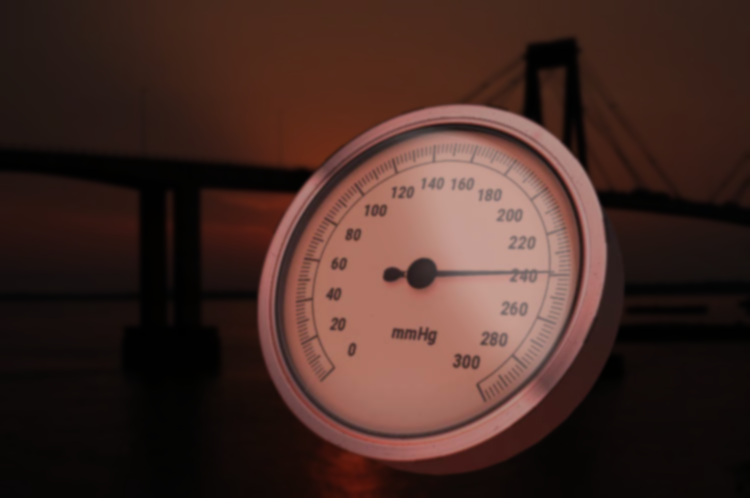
mmHg 240
